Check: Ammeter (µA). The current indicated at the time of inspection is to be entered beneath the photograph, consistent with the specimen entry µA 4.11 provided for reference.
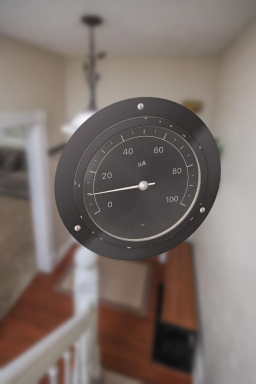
µA 10
